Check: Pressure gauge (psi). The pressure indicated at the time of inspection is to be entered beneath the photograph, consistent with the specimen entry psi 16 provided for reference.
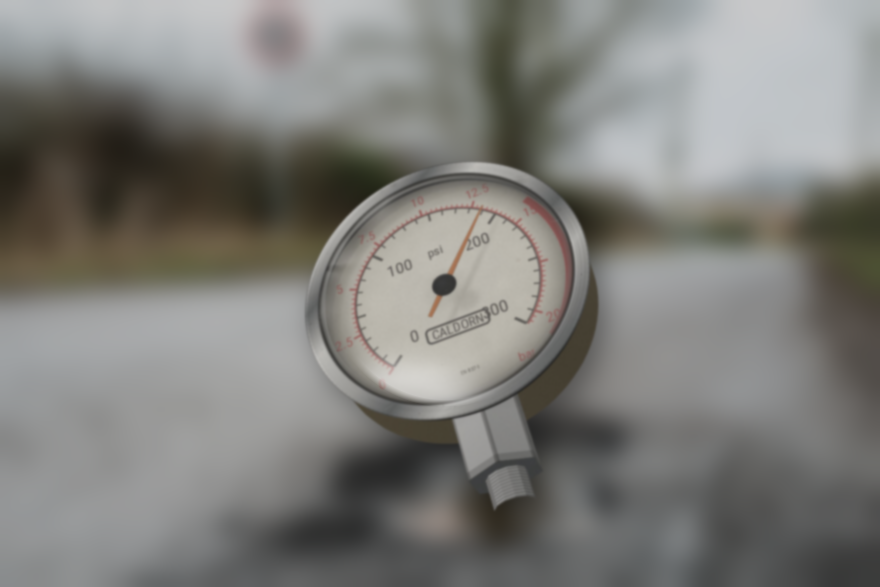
psi 190
